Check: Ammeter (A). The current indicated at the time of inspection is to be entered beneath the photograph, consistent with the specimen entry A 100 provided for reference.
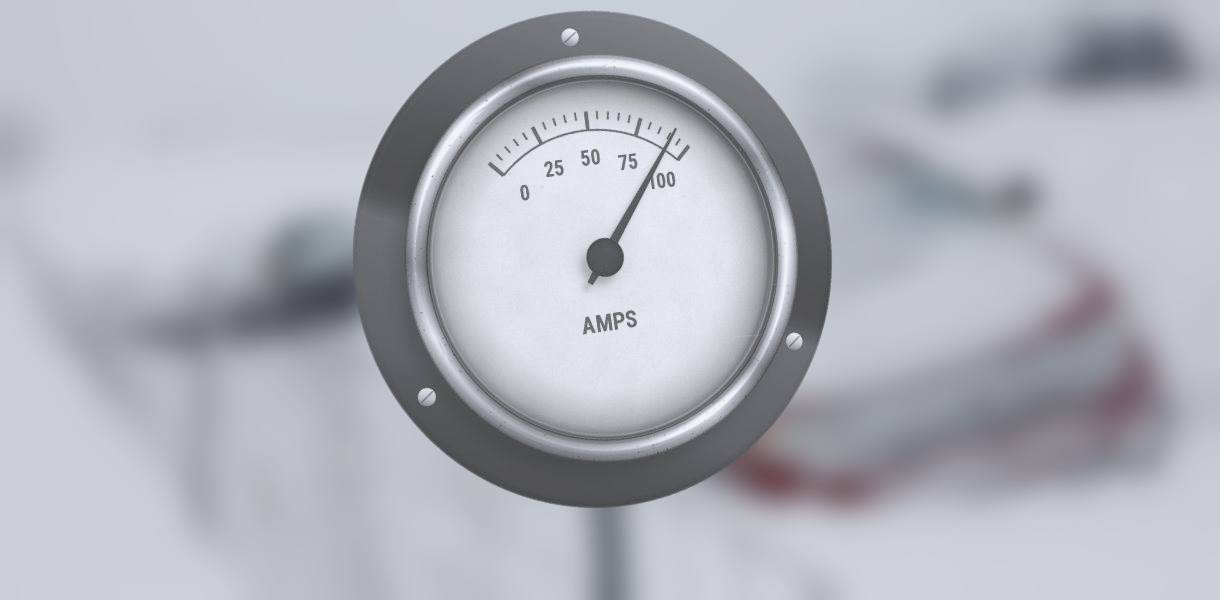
A 90
